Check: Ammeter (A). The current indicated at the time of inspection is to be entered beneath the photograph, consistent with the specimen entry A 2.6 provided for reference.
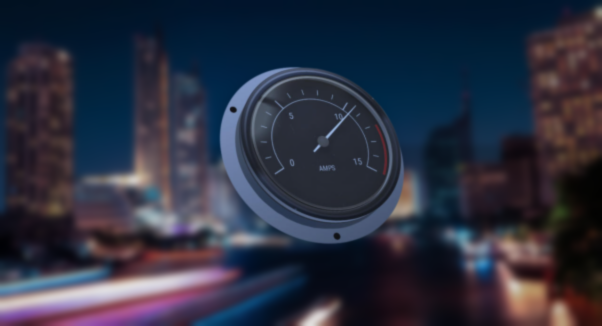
A 10.5
